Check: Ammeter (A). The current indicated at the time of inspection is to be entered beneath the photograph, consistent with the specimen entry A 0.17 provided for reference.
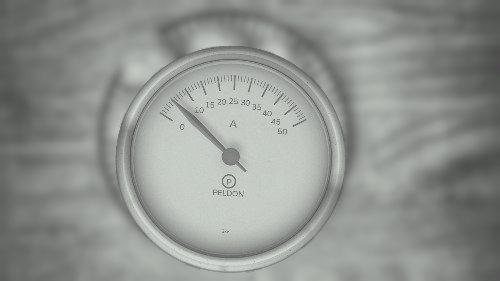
A 5
